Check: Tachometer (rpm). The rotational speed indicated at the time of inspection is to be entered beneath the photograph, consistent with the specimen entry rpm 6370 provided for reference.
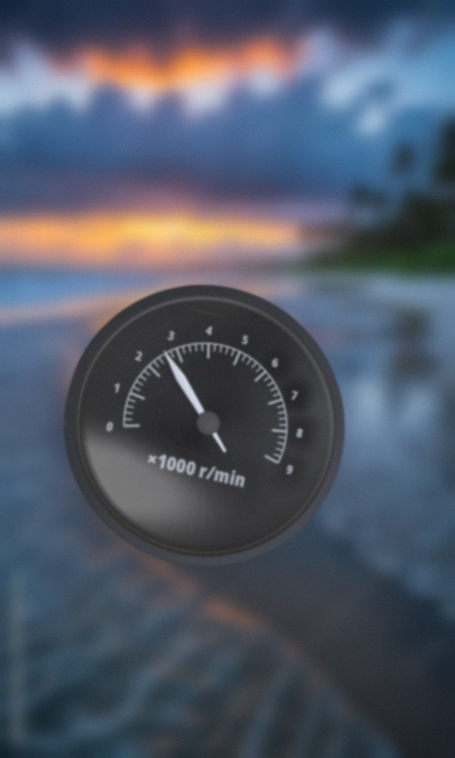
rpm 2600
